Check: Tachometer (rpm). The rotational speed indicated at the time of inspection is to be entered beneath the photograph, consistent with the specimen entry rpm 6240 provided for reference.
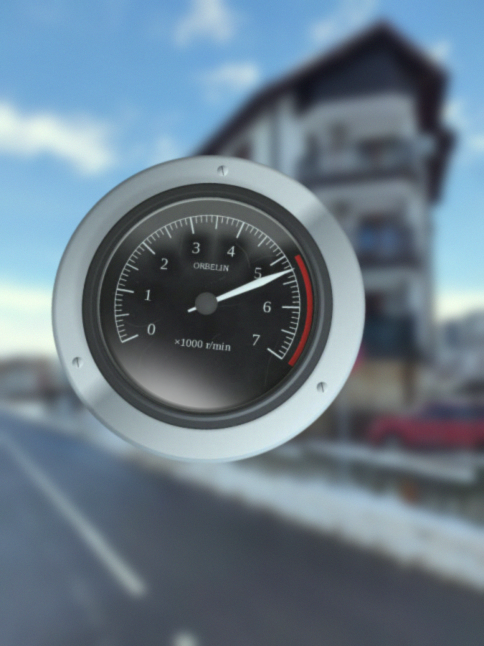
rpm 5300
